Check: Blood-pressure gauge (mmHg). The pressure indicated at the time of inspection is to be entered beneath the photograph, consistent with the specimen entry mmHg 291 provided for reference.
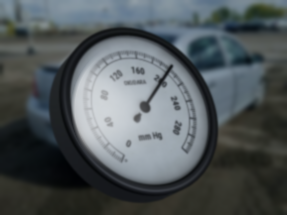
mmHg 200
